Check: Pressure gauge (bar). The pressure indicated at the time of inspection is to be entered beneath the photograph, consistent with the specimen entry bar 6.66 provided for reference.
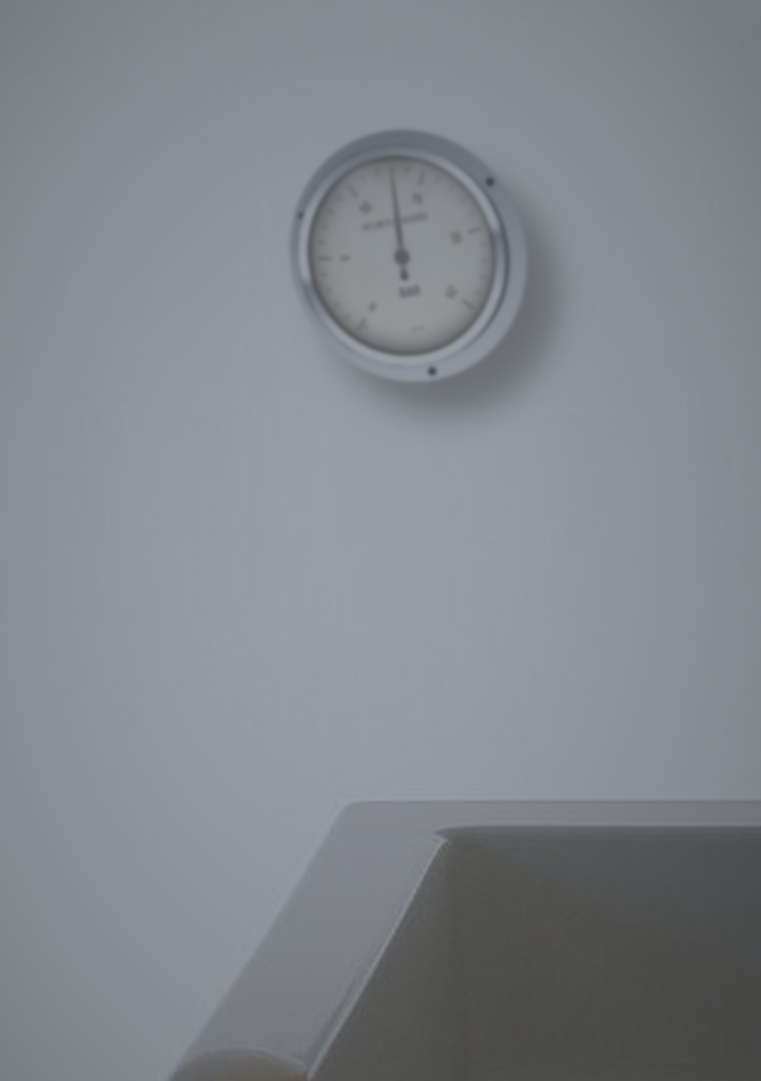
bar 13
